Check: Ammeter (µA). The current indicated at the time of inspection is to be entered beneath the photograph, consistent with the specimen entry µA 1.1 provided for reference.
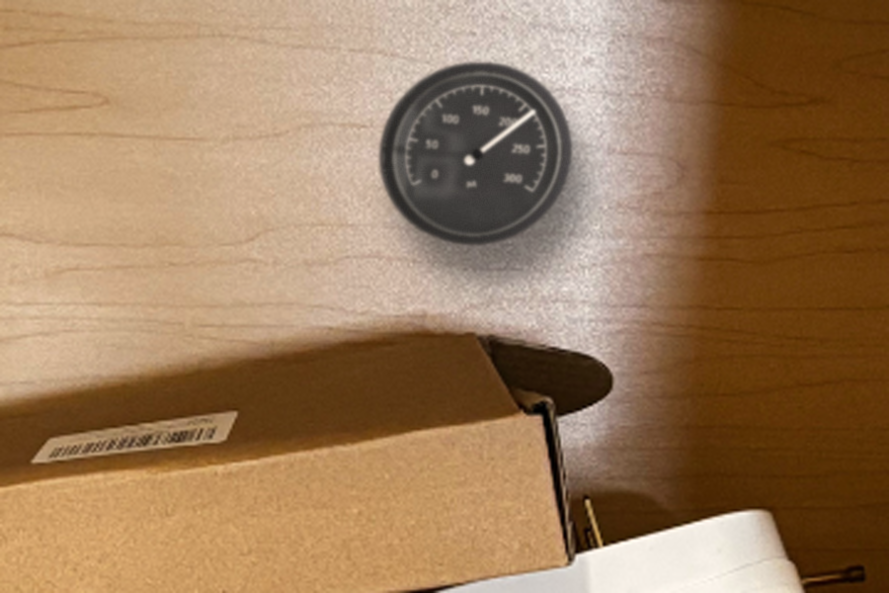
µA 210
